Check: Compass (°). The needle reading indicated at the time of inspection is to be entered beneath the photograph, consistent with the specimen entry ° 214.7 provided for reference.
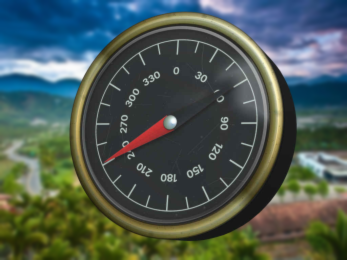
° 240
